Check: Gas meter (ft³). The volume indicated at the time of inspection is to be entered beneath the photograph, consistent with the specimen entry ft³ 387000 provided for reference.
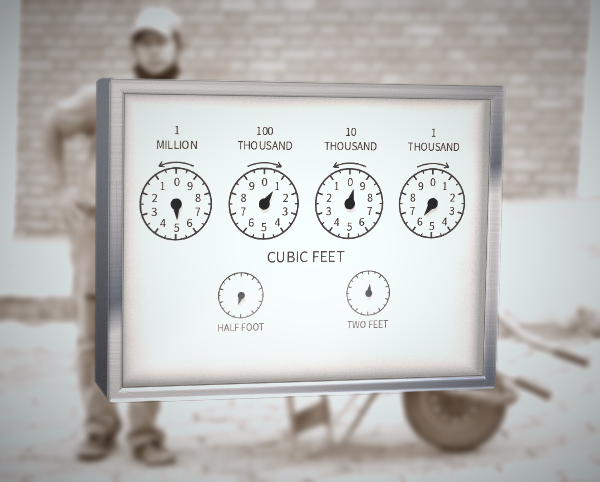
ft³ 509600
